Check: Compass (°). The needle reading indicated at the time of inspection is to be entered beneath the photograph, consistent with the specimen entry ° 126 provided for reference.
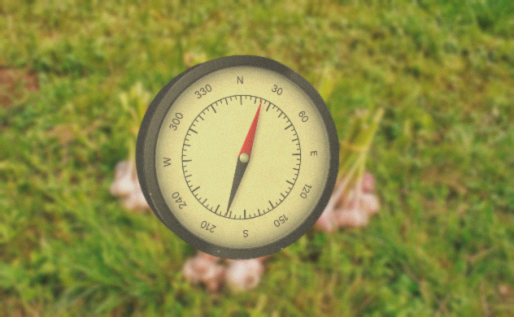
° 20
